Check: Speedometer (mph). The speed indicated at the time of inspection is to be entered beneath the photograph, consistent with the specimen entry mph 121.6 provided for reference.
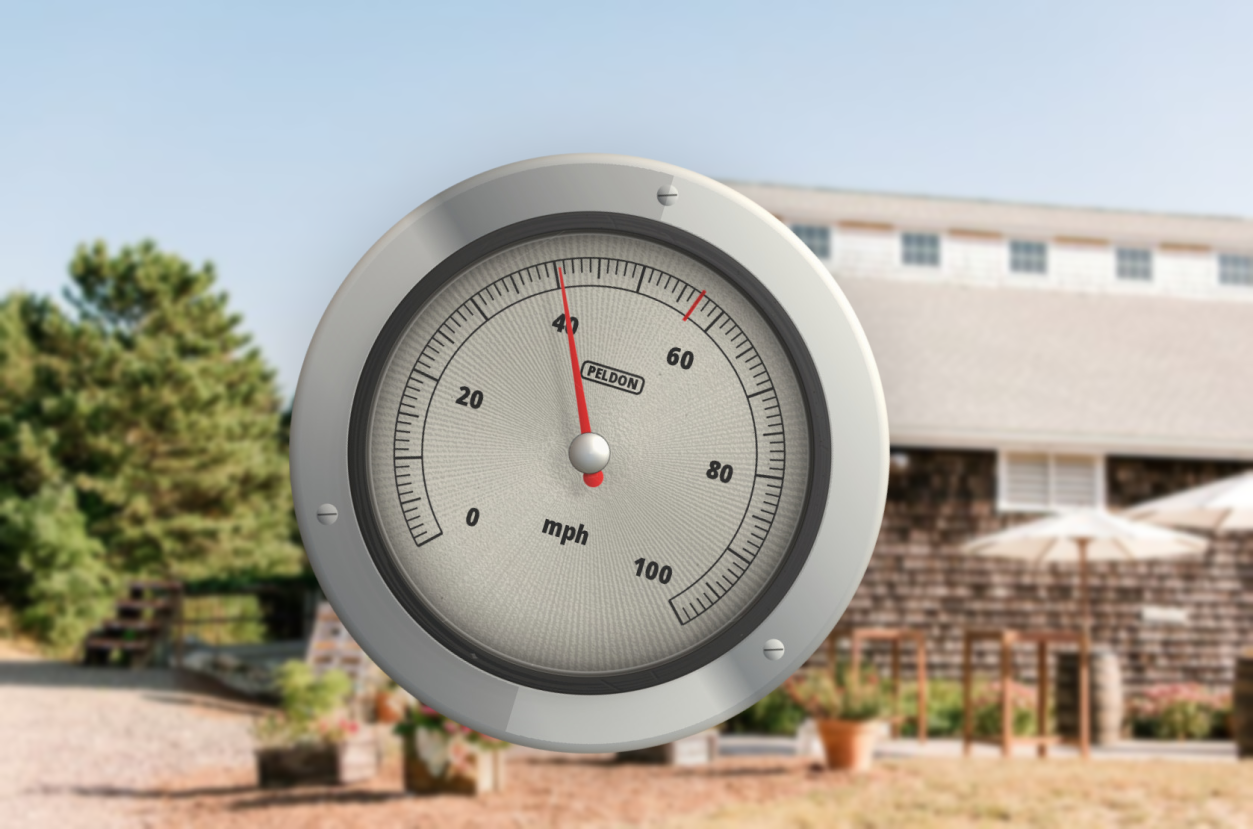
mph 40.5
